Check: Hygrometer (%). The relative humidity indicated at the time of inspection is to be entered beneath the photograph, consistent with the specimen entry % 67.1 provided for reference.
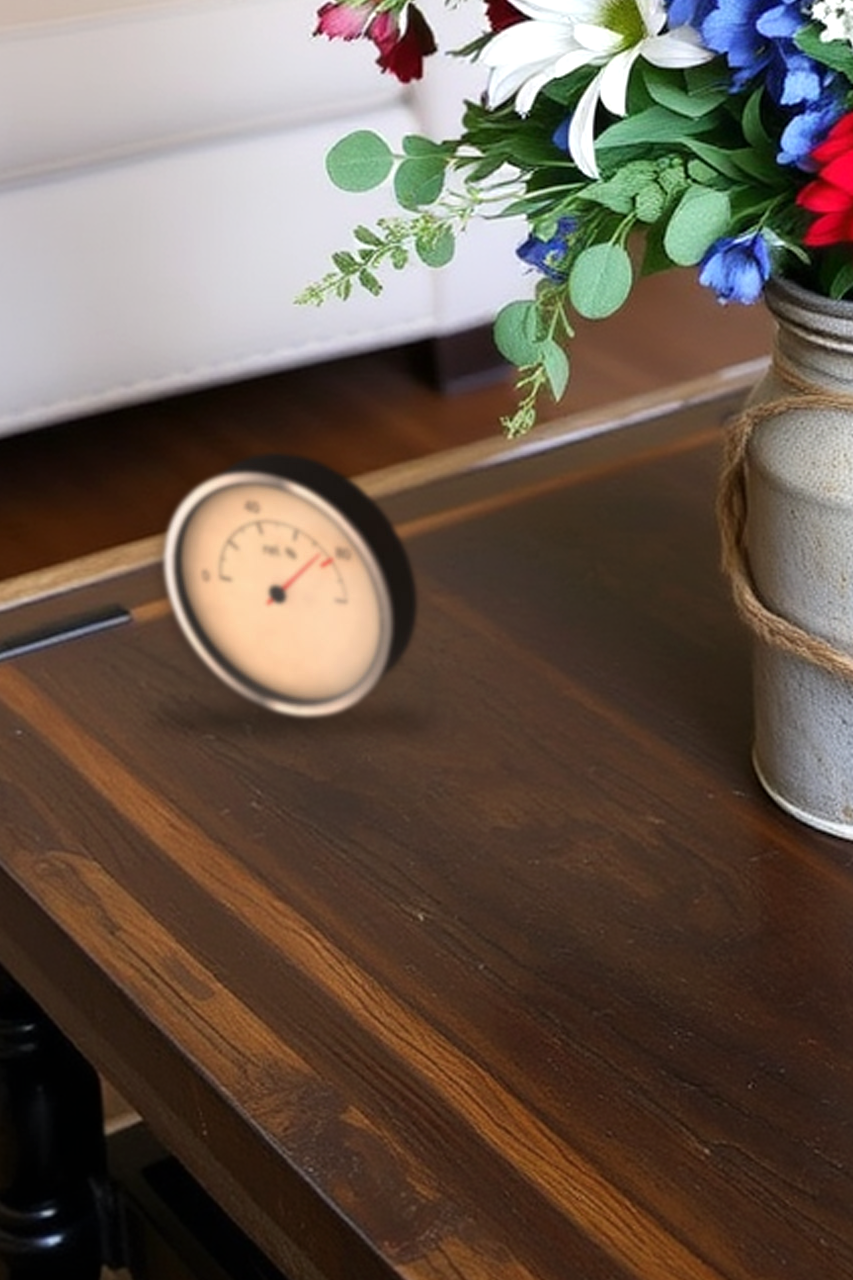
% 75
